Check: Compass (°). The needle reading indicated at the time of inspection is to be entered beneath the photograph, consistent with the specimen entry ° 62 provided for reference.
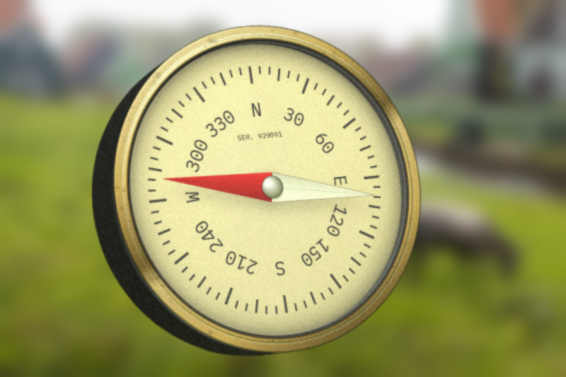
° 280
